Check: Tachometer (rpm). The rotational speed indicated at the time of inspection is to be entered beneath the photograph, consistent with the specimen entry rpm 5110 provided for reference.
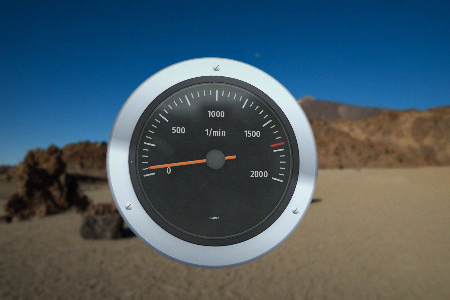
rpm 50
